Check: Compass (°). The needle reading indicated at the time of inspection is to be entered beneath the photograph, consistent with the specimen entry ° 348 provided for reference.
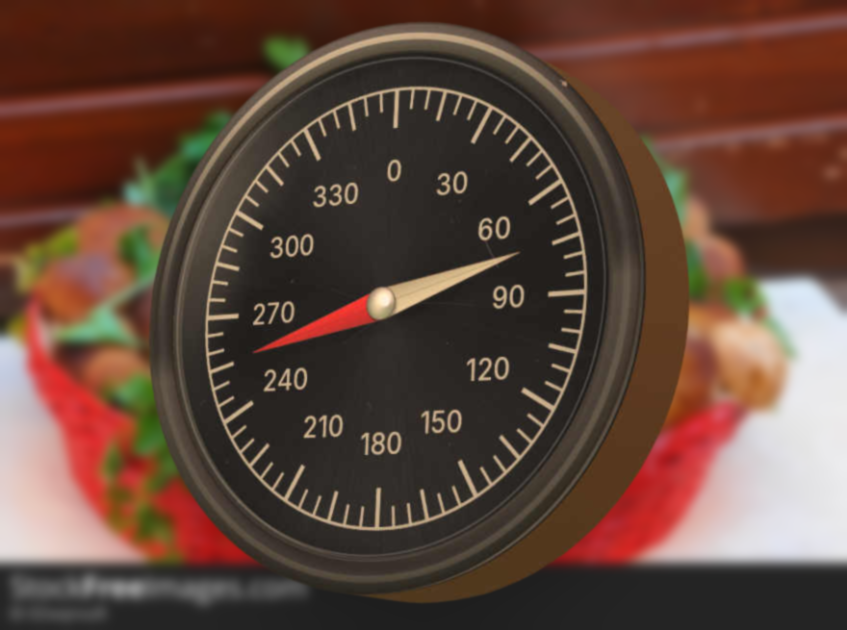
° 255
